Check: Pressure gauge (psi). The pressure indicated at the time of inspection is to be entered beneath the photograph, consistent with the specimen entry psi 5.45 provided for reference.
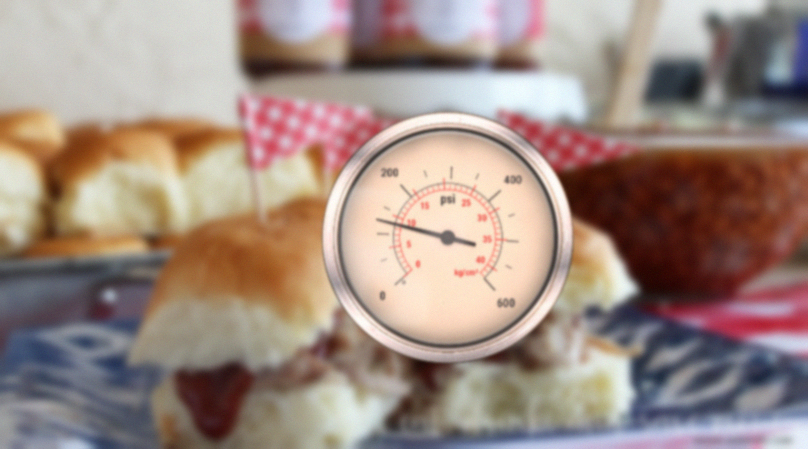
psi 125
